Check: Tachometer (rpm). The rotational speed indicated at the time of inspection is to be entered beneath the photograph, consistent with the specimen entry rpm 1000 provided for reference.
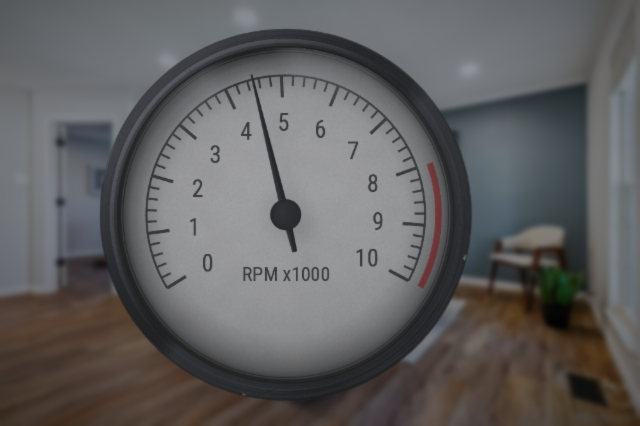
rpm 4500
